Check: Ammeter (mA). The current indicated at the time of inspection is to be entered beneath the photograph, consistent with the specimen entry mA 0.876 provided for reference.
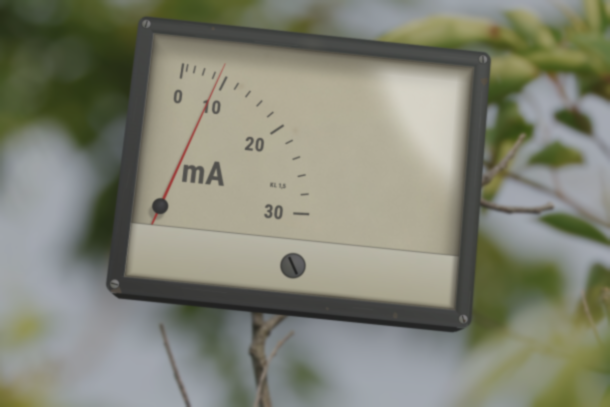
mA 9
